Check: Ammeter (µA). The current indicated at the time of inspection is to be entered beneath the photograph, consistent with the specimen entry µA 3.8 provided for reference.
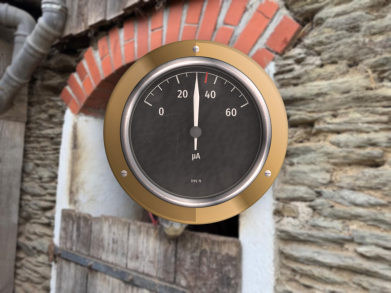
µA 30
